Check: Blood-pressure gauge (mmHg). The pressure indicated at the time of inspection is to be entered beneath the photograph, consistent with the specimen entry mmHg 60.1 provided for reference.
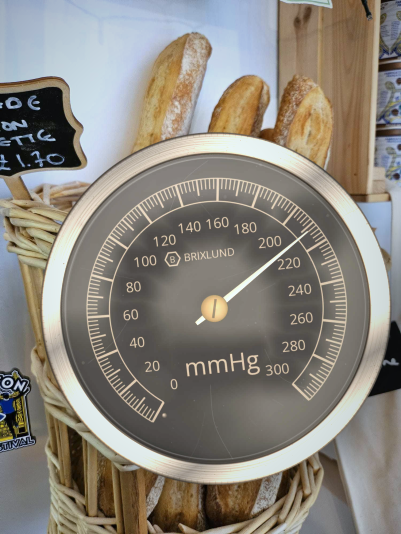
mmHg 212
